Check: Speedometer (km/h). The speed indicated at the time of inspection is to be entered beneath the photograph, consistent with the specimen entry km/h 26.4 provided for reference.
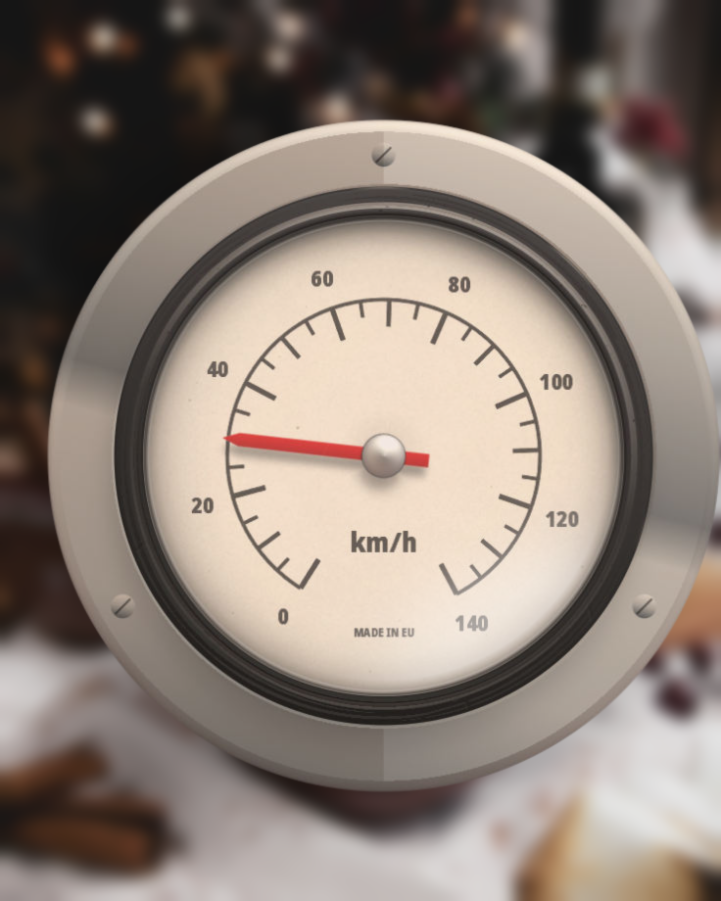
km/h 30
